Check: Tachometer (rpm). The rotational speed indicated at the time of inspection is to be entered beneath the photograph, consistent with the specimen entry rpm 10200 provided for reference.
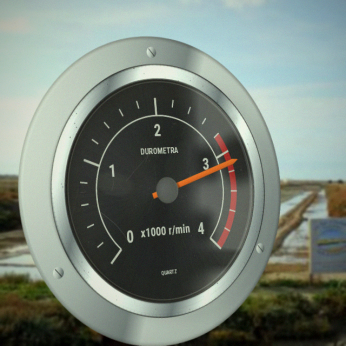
rpm 3100
